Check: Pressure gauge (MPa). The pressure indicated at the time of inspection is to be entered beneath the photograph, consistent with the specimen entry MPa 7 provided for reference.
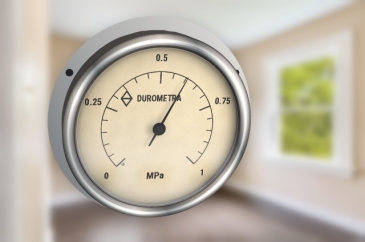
MPa 0.6
